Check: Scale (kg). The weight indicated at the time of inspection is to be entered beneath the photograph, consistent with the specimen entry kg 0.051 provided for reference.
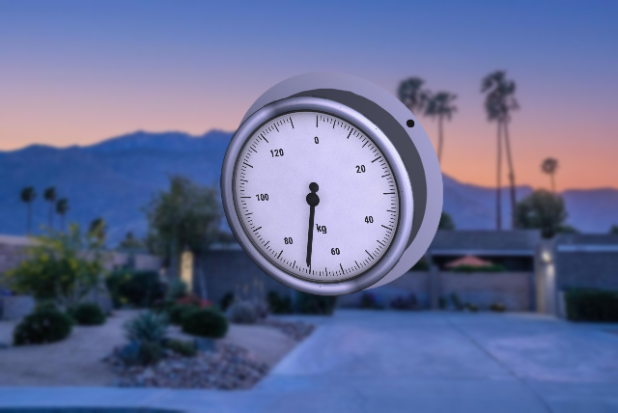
kg 70
